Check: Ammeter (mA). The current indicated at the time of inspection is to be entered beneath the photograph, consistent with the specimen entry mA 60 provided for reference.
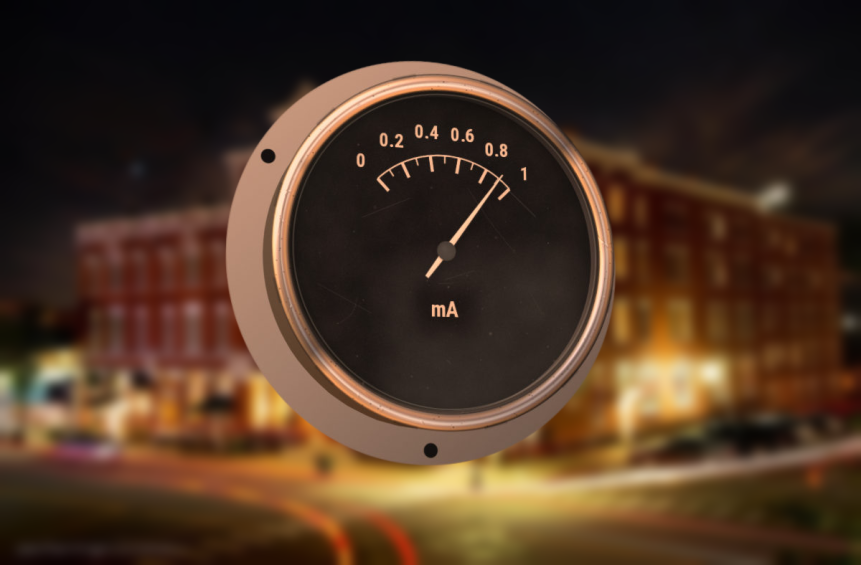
mA 0.9
